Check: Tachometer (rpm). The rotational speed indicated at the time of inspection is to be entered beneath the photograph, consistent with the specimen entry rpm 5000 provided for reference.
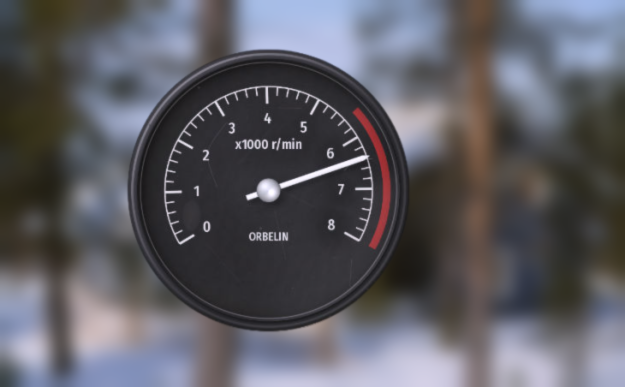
rpm 6400
